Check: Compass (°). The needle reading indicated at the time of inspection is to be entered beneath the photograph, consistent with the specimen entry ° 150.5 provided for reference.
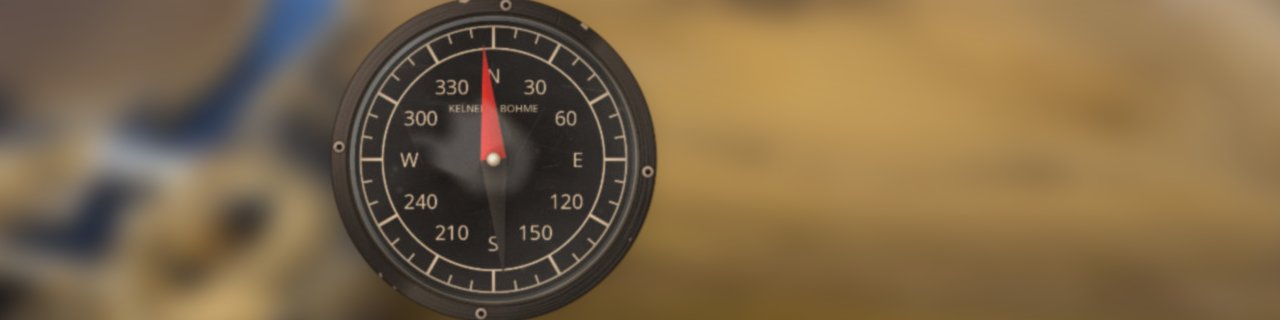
° 355
